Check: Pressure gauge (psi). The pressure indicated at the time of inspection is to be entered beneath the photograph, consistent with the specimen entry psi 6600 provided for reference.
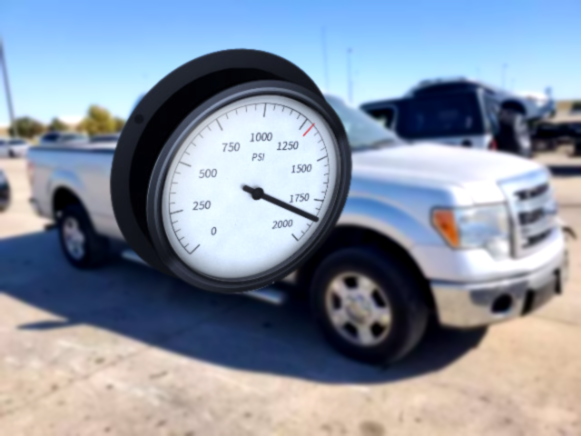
psi 1850
